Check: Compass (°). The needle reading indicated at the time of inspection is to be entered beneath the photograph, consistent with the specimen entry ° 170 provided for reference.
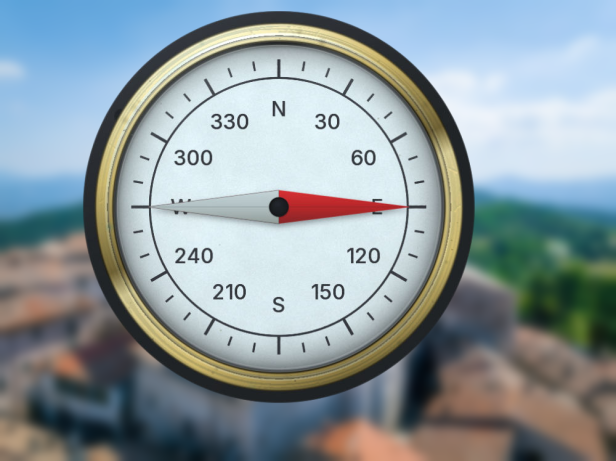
° 90
